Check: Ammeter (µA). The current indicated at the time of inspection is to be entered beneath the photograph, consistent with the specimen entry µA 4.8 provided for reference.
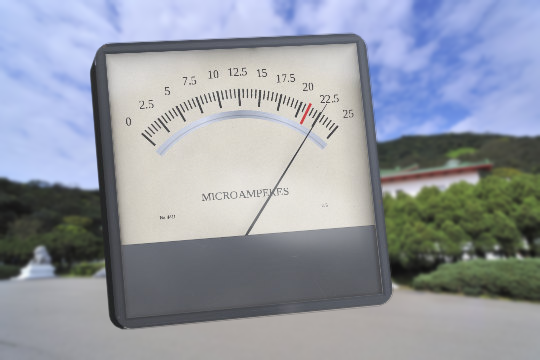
µA 22.5
